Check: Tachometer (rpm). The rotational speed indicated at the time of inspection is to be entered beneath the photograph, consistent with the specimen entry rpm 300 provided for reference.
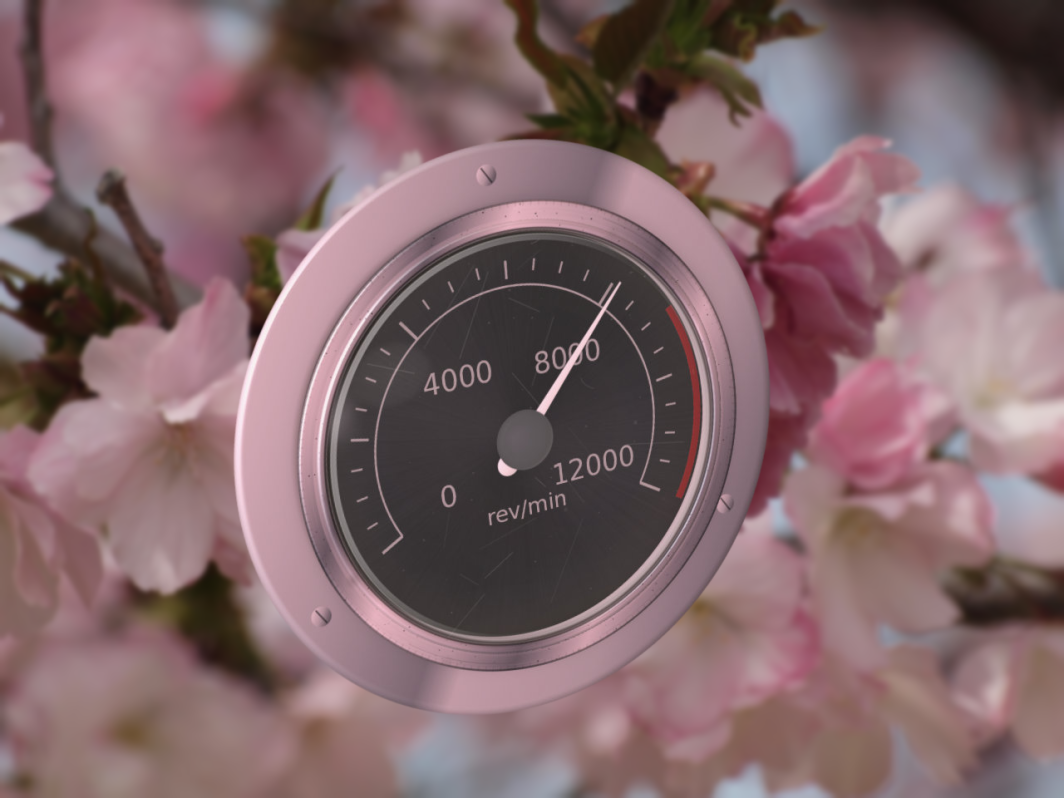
rpm 8000
